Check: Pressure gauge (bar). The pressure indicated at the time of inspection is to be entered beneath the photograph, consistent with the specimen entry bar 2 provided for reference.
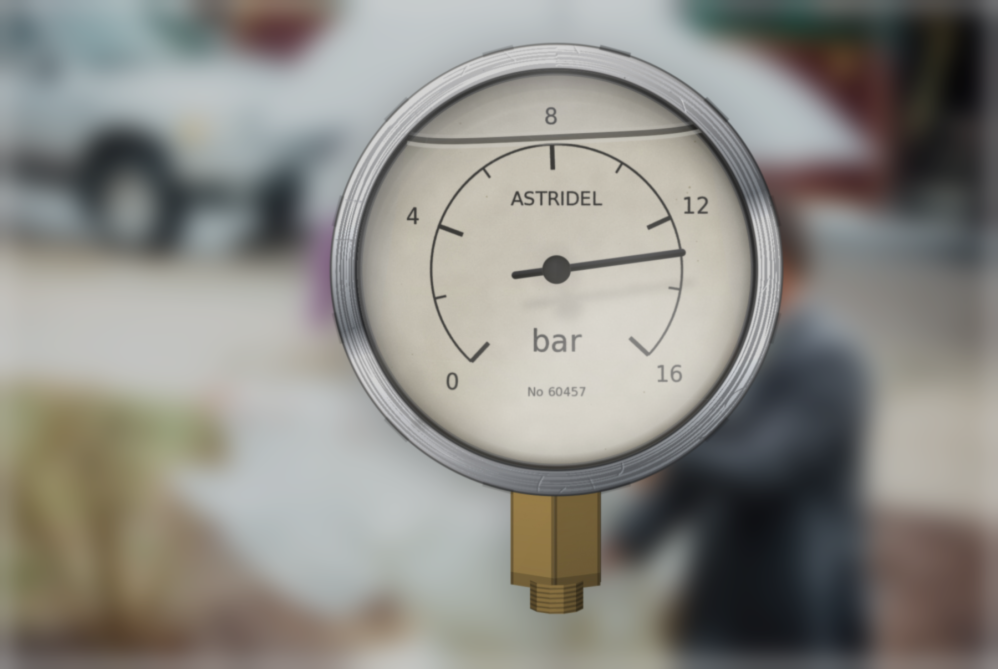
bar 13
